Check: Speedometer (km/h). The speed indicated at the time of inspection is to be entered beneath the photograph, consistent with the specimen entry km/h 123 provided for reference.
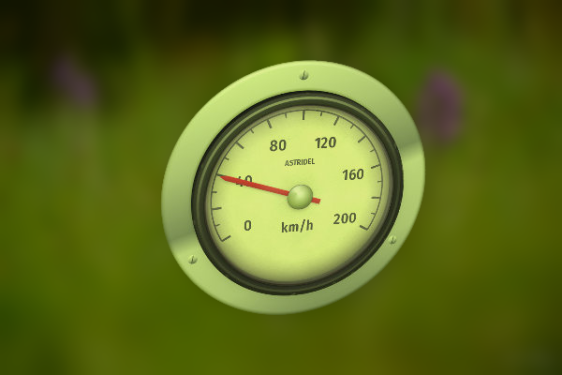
km/h 40
